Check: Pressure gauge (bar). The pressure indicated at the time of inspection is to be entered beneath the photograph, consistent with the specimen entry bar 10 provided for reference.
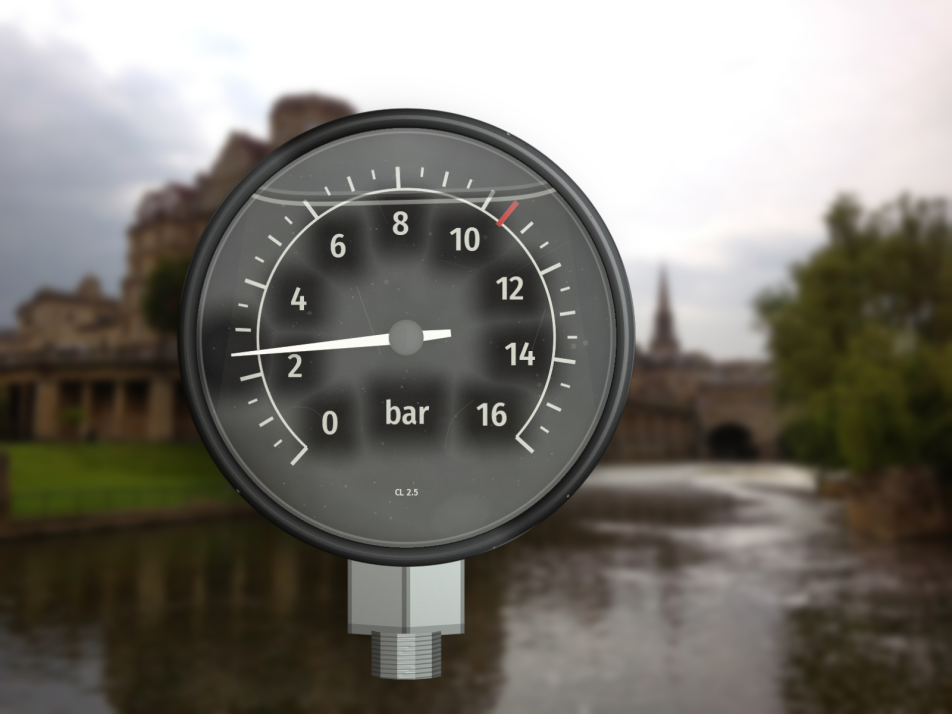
bar 2.5
